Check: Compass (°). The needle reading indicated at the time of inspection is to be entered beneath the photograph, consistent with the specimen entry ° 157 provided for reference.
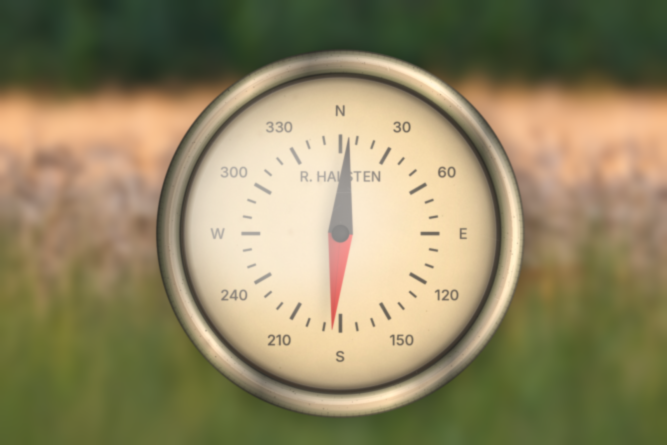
° 185
